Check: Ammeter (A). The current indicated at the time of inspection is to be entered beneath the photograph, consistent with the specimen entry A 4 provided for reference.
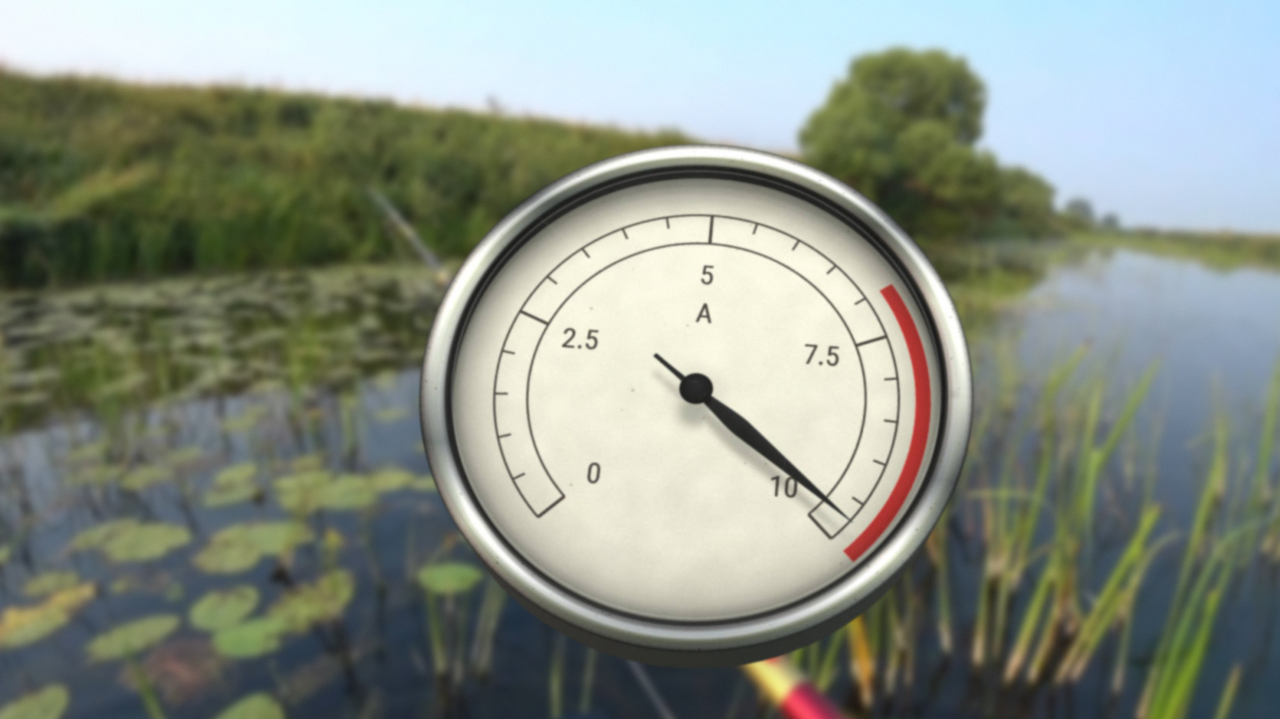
A 9.75
